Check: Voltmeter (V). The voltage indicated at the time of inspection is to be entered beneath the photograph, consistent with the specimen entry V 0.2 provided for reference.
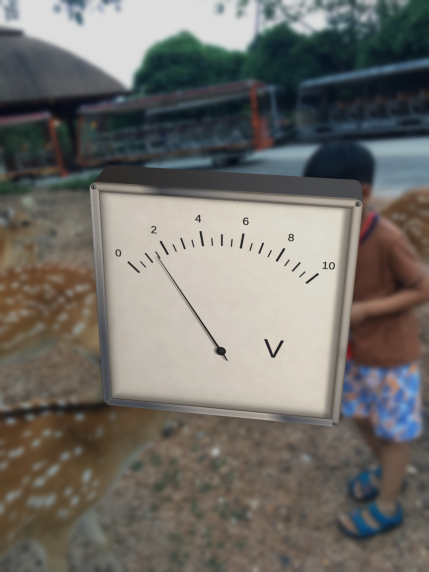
V 1.5
